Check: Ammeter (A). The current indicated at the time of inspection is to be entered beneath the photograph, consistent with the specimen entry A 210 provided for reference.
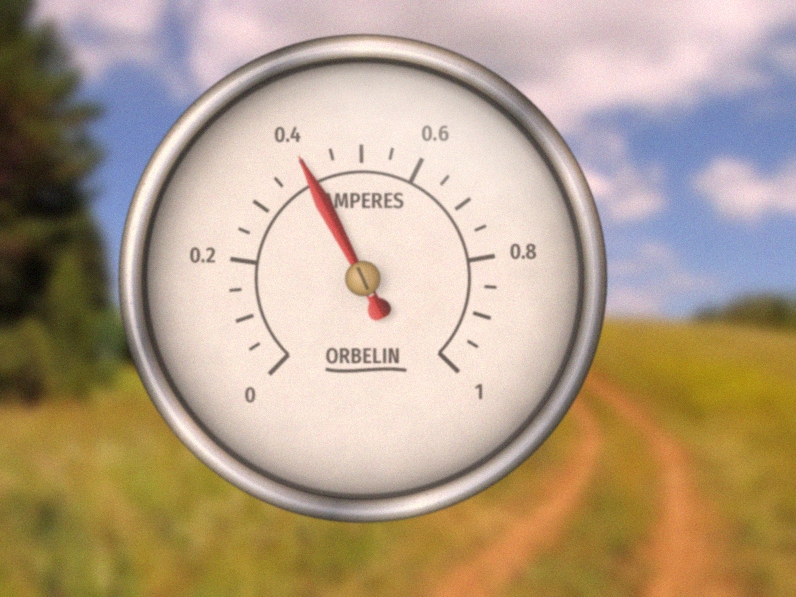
A 0.4
